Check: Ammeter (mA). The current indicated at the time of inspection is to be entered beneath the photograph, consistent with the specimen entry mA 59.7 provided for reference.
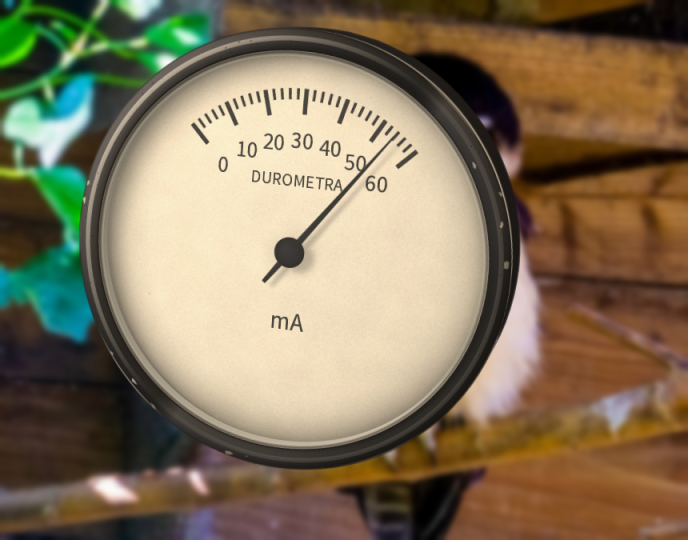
mA 54
